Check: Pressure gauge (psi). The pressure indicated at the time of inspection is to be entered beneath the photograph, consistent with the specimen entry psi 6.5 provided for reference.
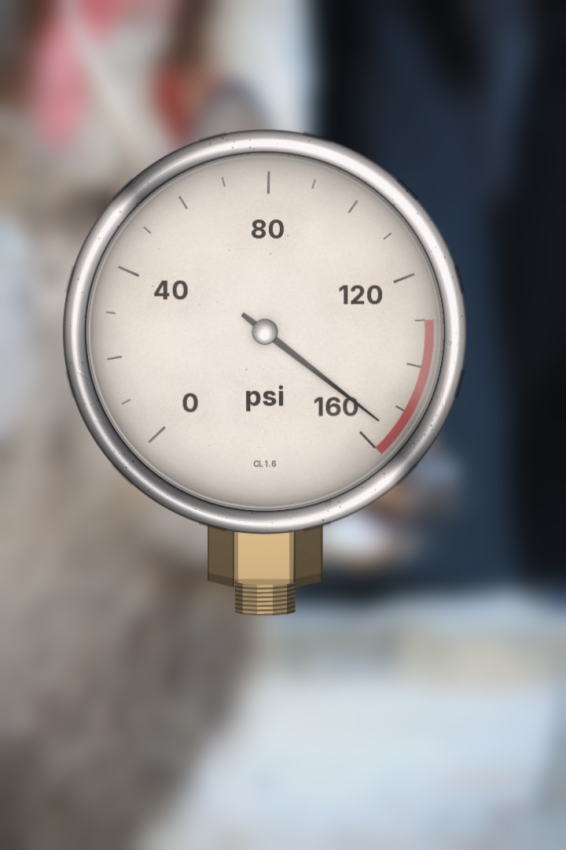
psi 155
